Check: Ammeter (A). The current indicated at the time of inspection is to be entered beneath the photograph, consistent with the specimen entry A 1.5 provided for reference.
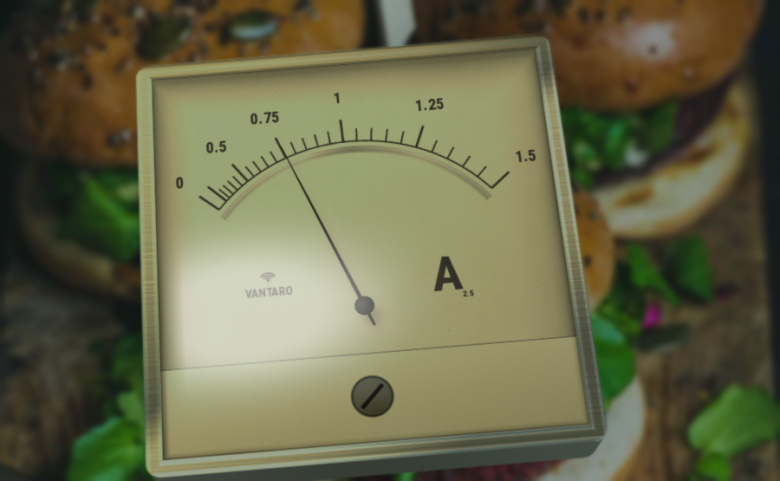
A 0.75
